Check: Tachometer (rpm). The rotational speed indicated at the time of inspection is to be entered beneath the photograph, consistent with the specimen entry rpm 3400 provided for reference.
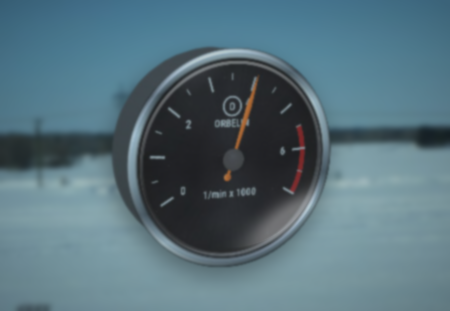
rpm 4000
